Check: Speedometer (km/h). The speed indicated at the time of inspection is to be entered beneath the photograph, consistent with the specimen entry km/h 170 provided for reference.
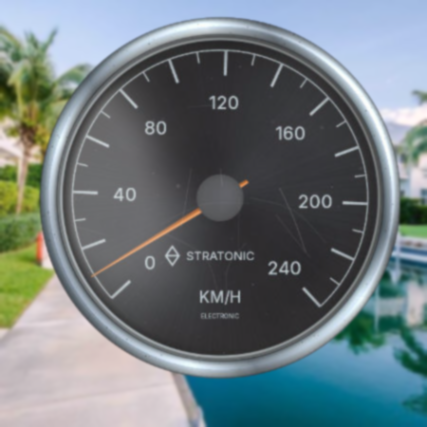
km/h 10
